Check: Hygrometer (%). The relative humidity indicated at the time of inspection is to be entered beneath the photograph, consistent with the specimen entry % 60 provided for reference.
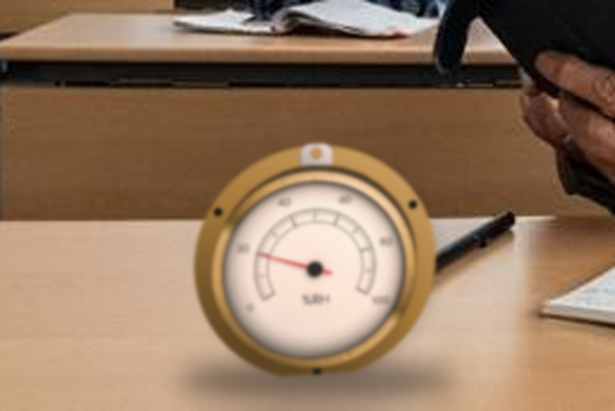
% 20
